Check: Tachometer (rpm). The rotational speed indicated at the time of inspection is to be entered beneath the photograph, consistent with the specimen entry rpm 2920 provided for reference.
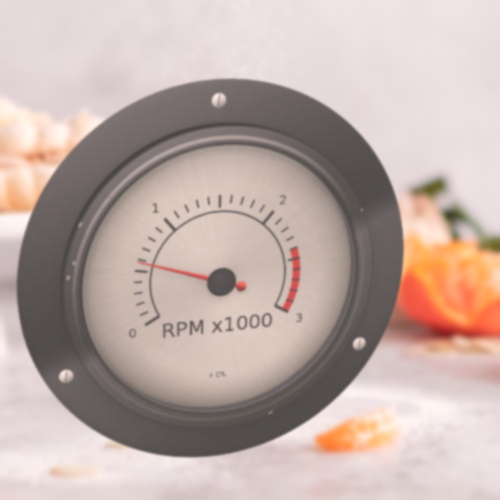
rpm 600
